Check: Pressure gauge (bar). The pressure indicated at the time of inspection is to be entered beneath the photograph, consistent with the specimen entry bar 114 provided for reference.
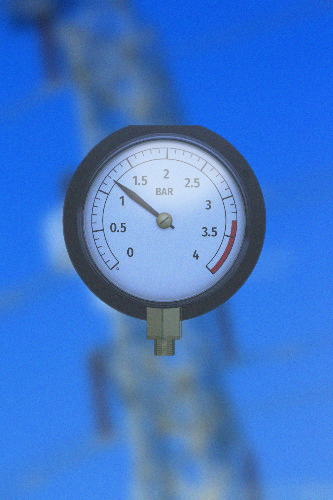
bar 1.2
